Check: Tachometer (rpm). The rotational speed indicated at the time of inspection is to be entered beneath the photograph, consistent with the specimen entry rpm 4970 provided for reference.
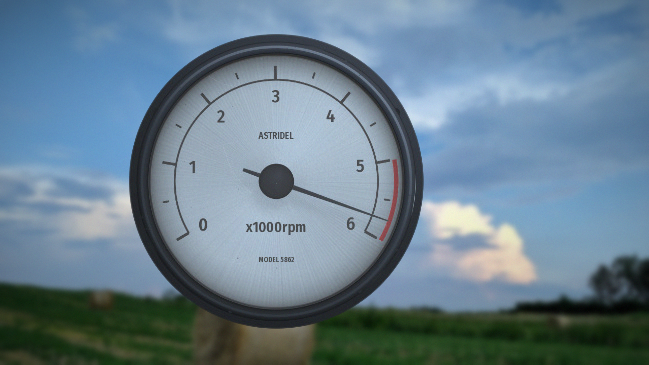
rpm 5750
